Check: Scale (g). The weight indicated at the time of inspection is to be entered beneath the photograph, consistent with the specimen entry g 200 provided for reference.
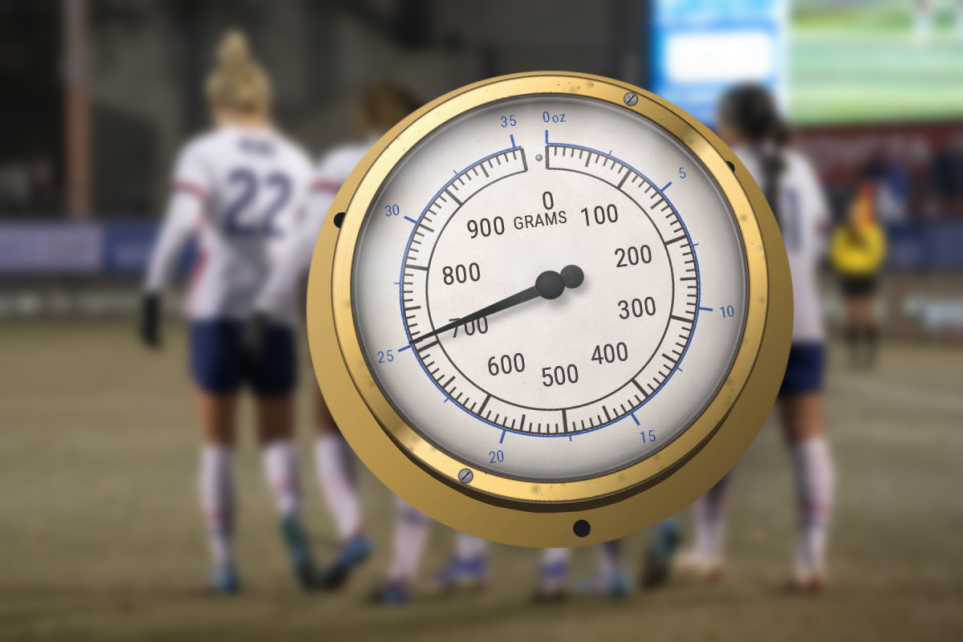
g 710
